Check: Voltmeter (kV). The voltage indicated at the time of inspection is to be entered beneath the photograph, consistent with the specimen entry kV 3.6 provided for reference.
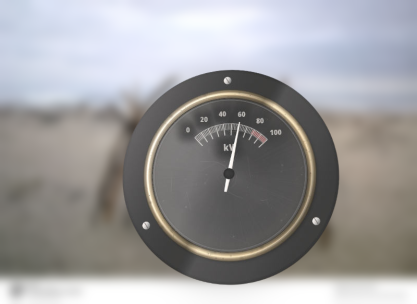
kV 60
